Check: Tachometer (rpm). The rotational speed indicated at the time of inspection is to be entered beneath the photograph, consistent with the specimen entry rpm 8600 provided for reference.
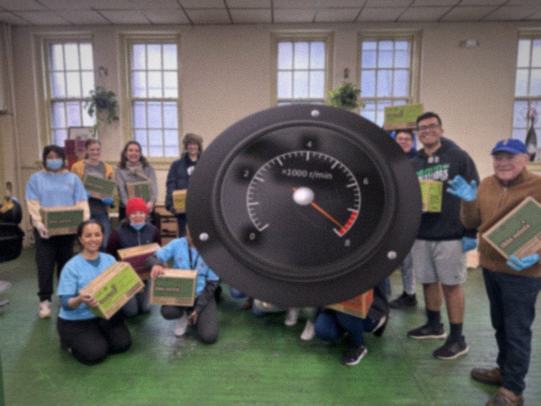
rpm 7800
